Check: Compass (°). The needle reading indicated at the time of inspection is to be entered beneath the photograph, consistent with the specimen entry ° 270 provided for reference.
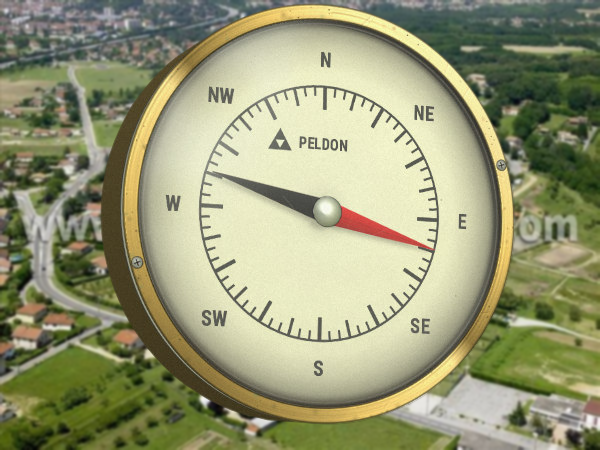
° 105
